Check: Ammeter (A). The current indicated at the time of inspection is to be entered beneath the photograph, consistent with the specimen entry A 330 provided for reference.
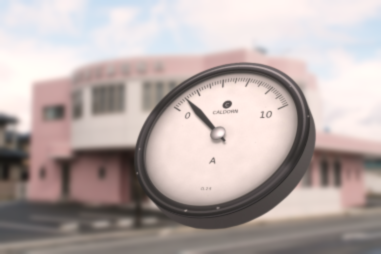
A 1
